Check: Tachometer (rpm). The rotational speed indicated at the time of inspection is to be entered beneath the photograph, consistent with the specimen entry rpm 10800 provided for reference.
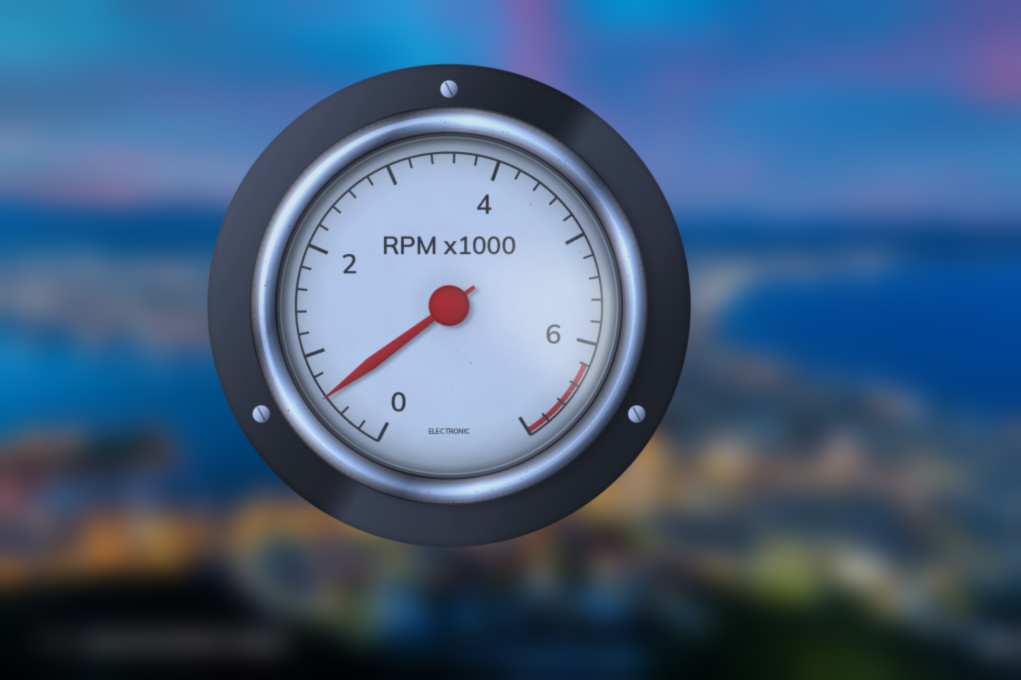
rpm 600
